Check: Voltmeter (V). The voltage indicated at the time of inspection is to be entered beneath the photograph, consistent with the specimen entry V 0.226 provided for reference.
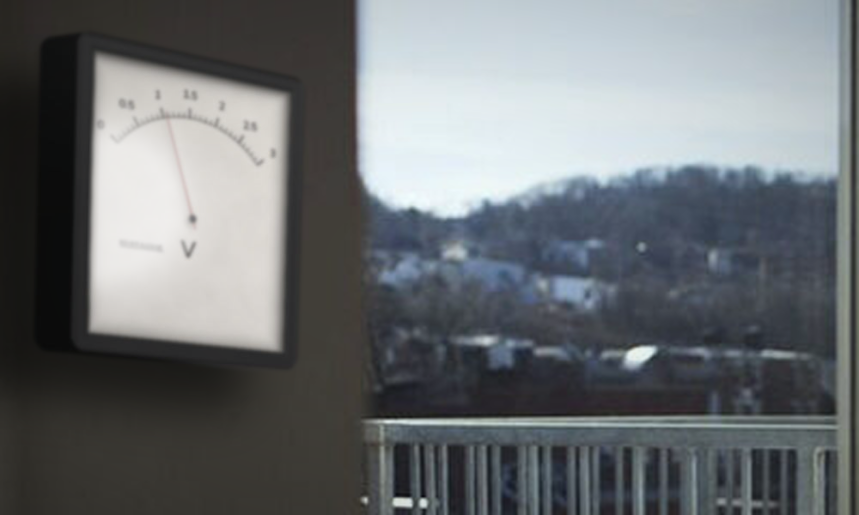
V 1
